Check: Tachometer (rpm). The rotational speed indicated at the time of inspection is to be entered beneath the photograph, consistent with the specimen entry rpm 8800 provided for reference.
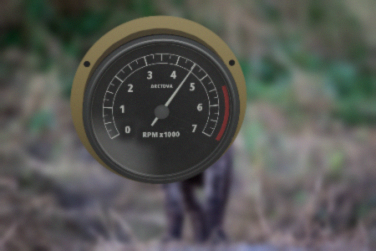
rpm 4500
